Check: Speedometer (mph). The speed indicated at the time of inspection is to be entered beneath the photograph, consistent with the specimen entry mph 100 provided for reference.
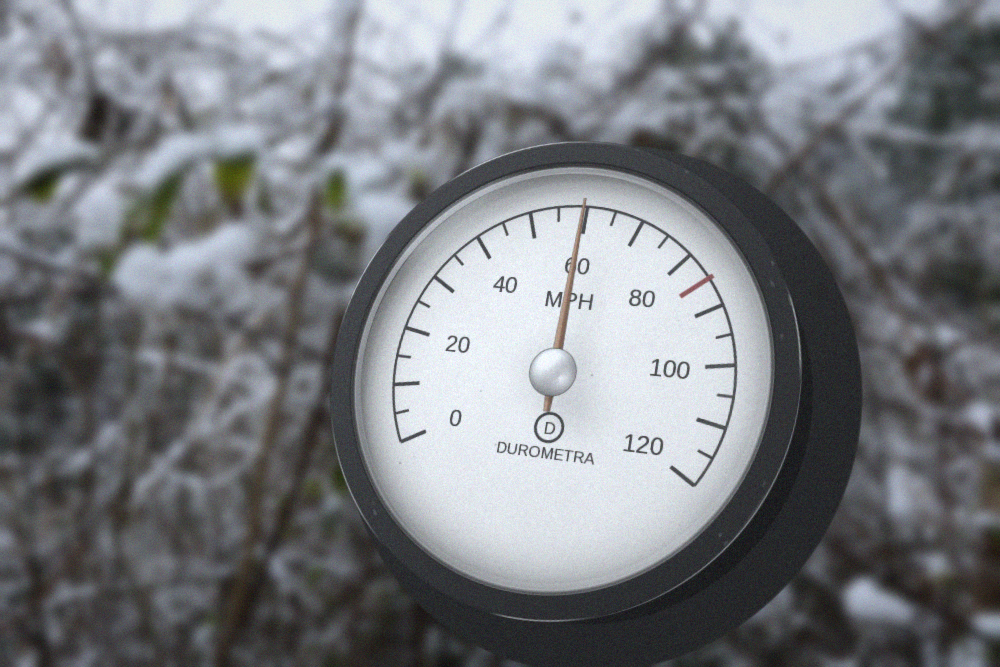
mph 60
